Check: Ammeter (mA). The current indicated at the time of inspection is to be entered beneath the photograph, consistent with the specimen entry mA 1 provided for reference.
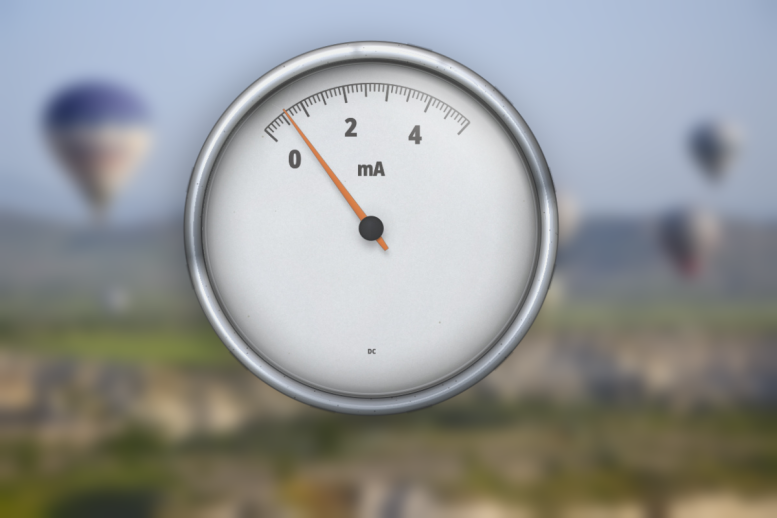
mA 0.6
